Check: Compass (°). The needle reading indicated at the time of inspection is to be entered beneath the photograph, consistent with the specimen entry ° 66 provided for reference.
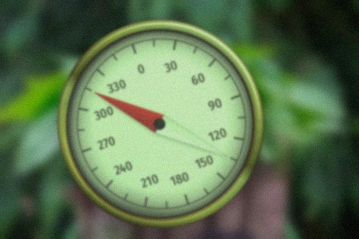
° 315
